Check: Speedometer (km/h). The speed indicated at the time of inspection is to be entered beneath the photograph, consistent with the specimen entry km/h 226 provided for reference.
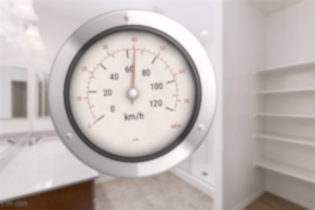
km/h 65
